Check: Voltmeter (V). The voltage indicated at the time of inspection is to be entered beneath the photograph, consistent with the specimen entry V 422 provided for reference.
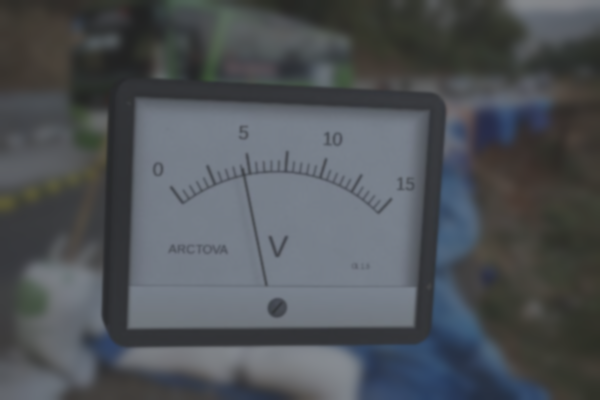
V 4.5
